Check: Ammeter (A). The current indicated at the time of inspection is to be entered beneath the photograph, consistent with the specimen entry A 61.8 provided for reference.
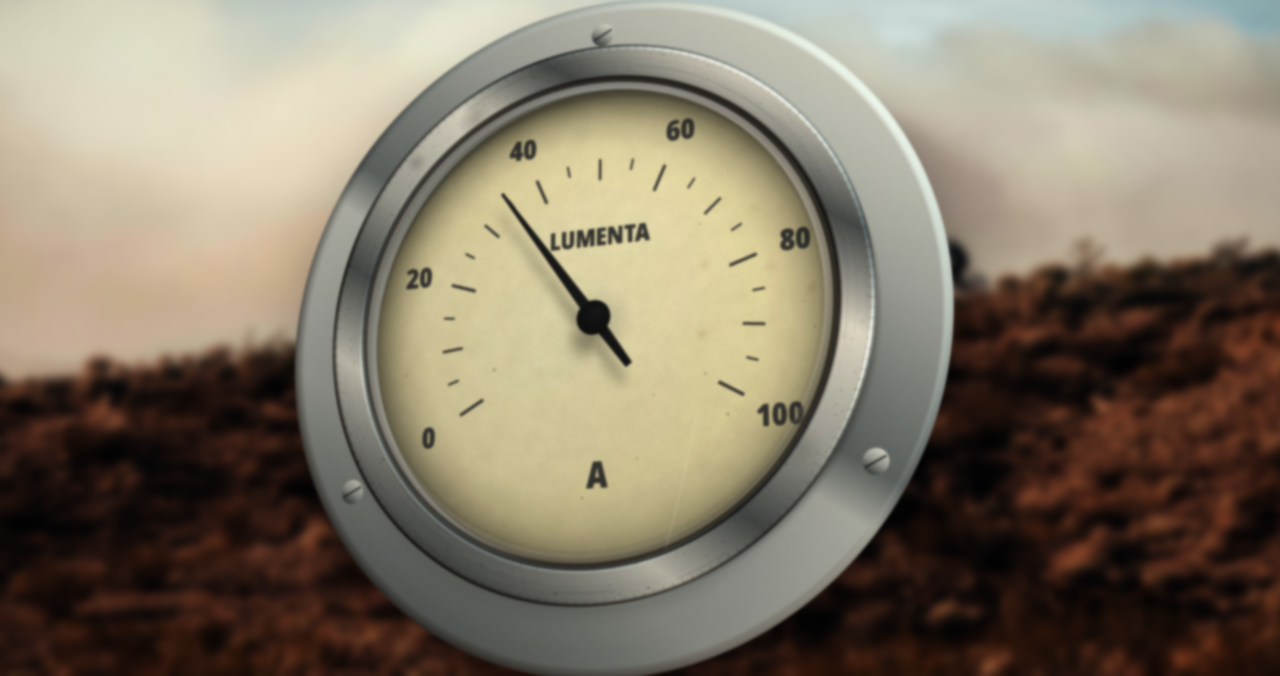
A 35
